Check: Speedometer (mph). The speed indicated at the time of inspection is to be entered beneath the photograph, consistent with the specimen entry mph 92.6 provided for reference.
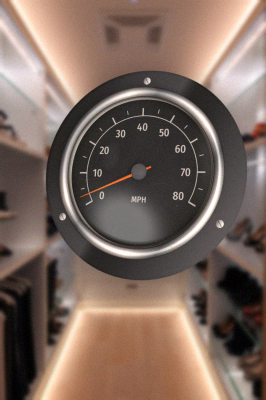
mph 2.5
